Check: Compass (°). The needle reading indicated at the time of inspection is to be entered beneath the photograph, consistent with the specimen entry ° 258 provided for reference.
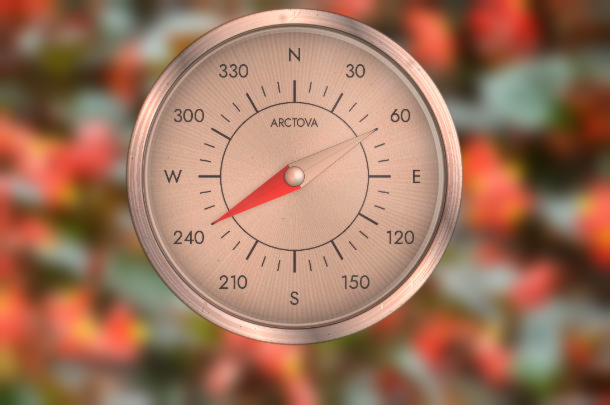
° 240
